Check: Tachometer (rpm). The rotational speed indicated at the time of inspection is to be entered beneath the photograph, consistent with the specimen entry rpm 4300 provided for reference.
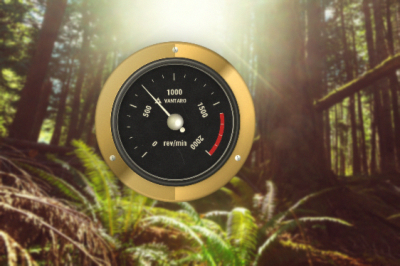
rpm 700
